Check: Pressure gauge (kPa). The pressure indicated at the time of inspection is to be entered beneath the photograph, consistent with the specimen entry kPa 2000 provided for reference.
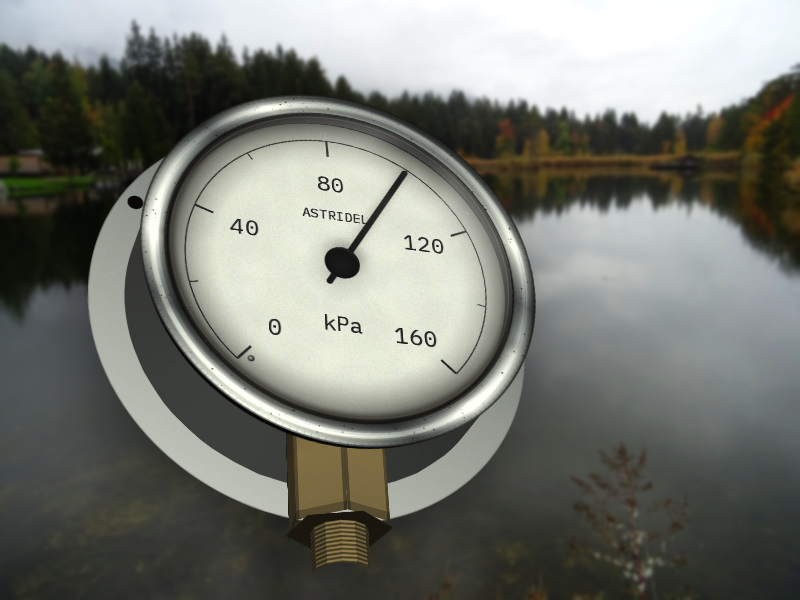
kPa 100
